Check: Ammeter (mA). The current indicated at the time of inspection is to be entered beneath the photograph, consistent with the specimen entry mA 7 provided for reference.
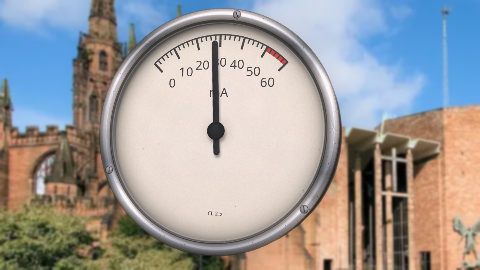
mA 28
